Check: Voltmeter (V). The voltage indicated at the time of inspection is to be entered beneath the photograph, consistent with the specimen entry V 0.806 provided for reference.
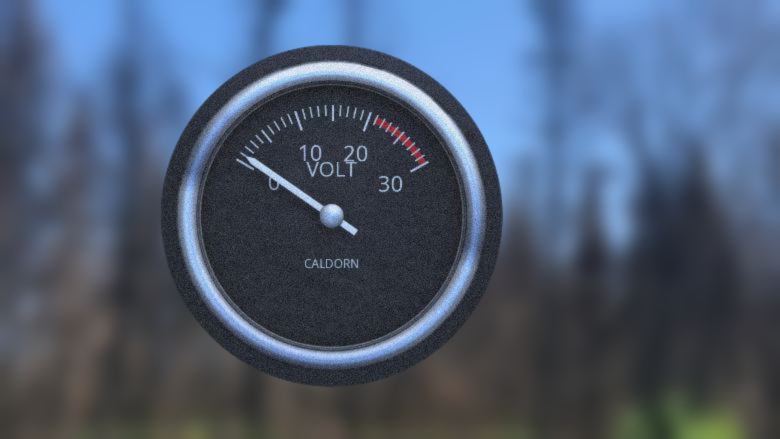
V 1
